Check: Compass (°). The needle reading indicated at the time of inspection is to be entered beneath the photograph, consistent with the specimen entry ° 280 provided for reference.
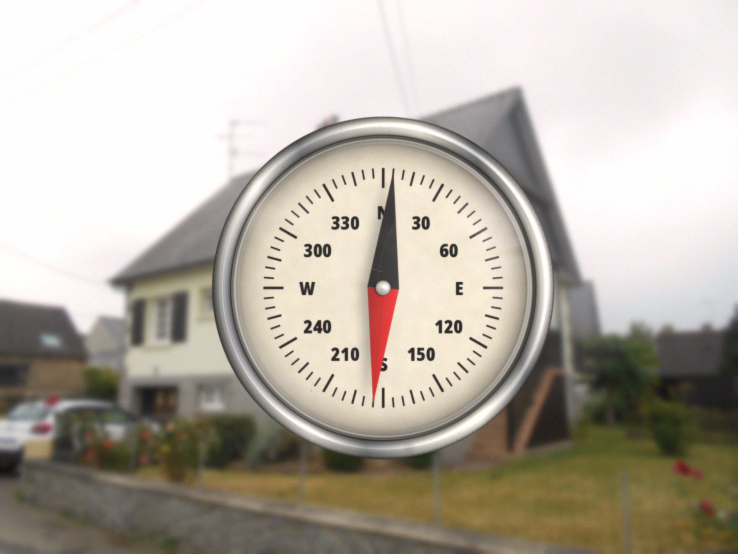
° 185
